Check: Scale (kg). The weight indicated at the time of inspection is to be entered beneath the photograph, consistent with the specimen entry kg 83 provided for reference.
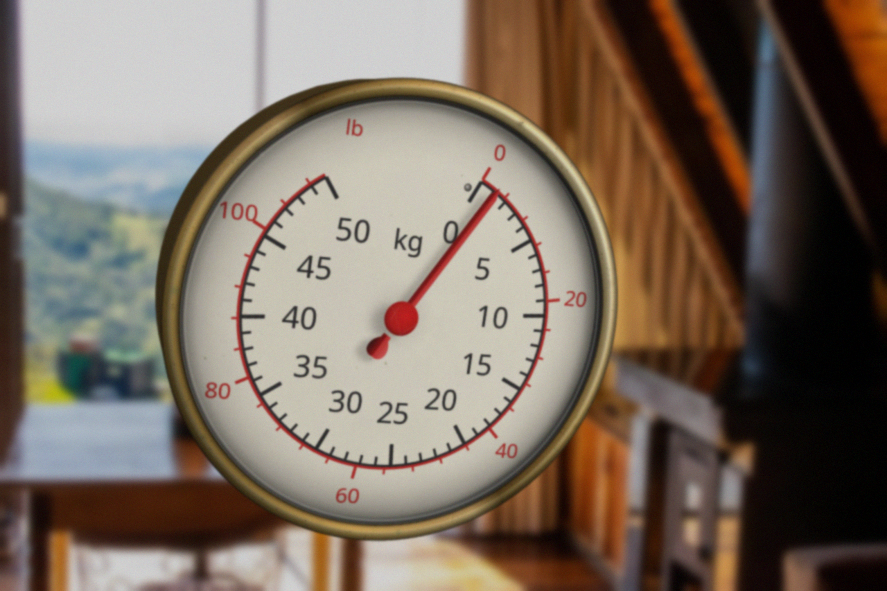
kg 1
